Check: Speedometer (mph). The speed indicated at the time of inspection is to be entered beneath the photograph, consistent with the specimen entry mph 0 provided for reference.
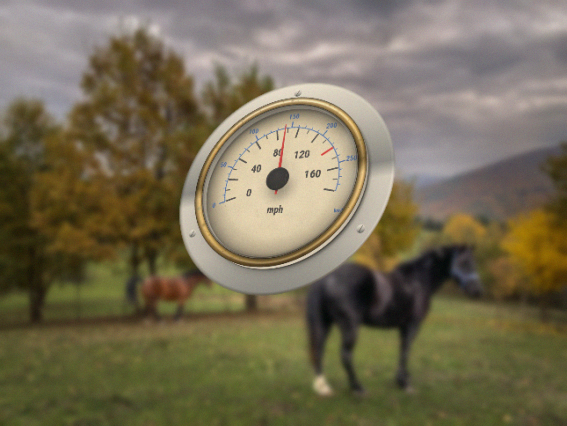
mph 90
